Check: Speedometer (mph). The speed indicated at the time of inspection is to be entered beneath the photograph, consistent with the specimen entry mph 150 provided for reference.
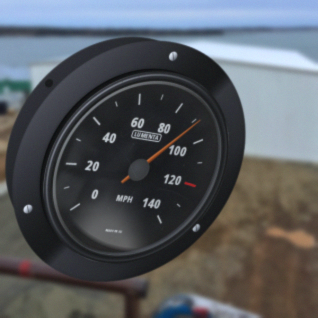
mph 90
